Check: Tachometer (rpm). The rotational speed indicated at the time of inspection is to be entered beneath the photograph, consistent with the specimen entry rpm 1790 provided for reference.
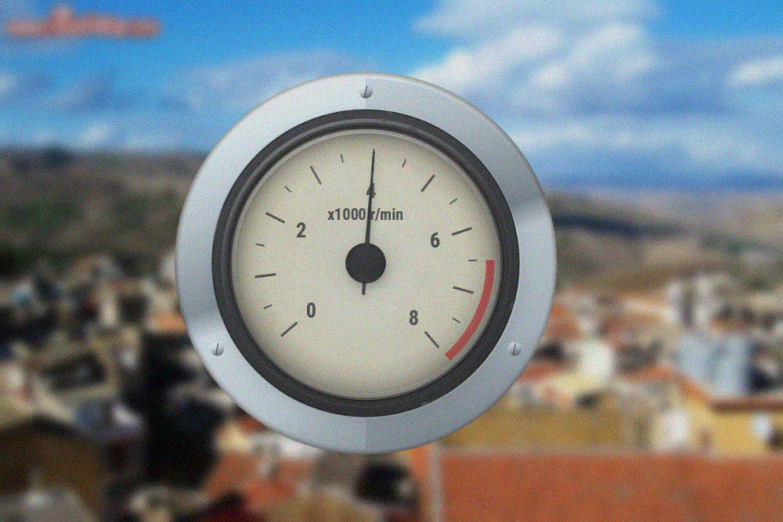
rpm 4000
